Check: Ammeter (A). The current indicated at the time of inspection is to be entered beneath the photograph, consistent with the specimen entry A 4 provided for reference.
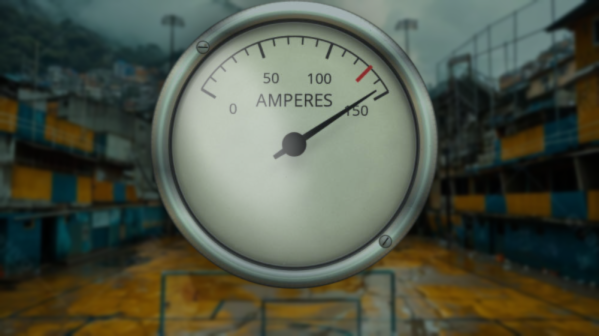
A 145
